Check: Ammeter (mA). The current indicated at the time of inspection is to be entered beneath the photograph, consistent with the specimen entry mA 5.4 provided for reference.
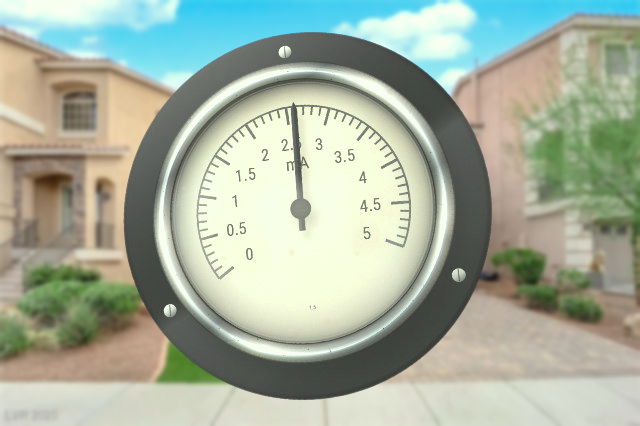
mA 2.6
